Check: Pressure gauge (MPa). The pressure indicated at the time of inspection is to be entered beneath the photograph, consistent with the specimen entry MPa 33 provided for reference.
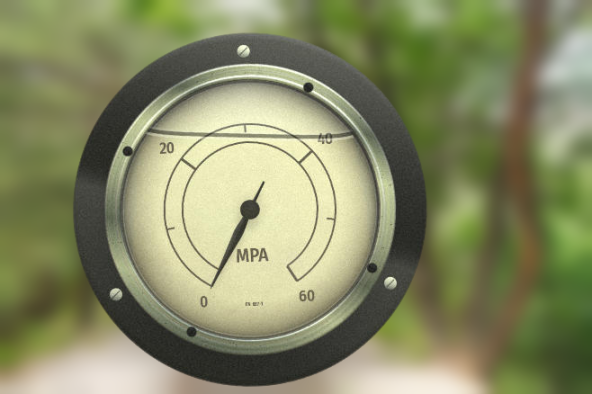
MPa 0
